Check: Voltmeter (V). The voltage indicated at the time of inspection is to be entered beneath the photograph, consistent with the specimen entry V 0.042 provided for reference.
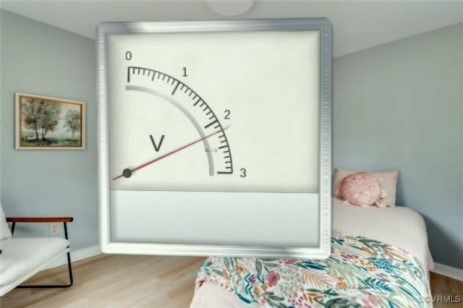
V 2.2
